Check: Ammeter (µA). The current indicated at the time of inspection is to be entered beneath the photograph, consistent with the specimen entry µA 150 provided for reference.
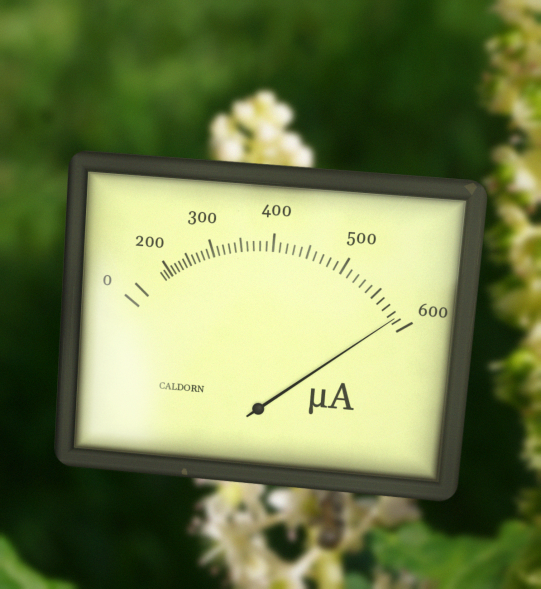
µA 585
